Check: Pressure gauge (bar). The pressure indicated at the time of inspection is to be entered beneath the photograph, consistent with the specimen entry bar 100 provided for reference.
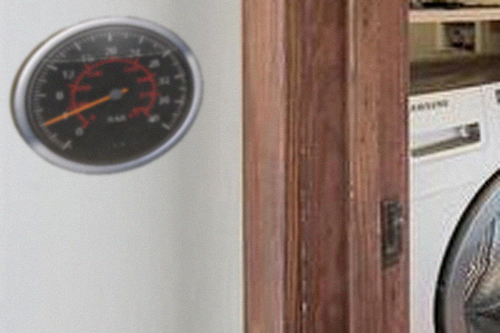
bar 4
